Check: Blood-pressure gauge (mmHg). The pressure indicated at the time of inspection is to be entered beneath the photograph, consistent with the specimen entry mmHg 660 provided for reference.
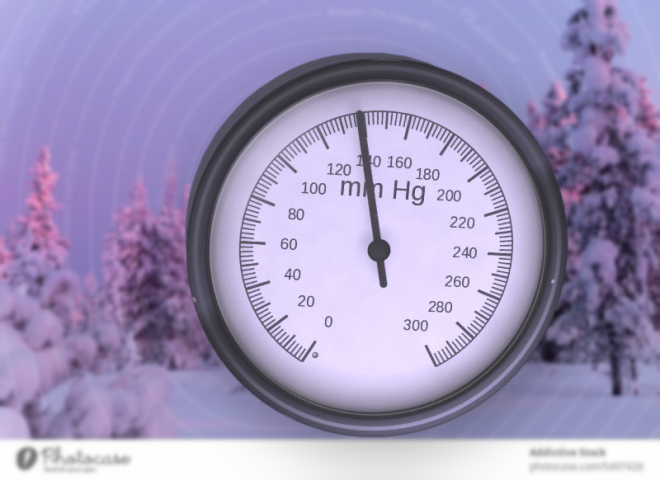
mmHg 138
